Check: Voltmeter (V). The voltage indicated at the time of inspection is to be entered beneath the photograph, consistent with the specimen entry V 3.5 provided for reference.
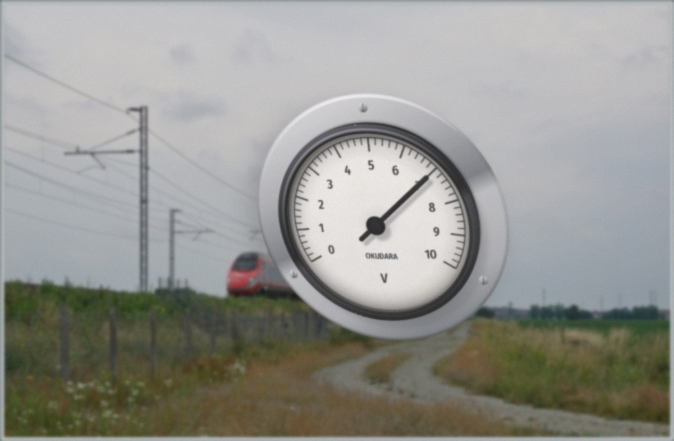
V 7
